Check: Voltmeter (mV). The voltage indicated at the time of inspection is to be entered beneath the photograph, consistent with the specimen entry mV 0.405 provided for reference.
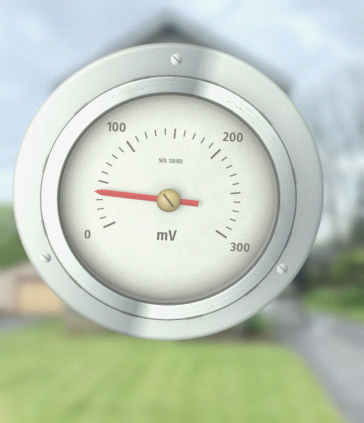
mV 40
